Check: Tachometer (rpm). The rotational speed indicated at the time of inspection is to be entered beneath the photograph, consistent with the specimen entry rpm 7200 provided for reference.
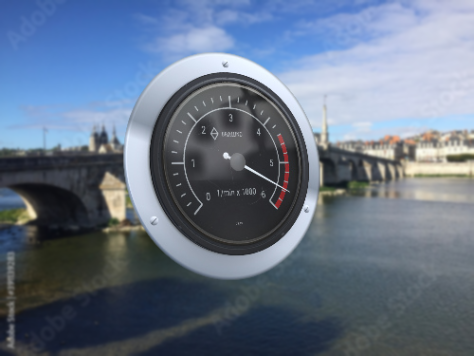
rpm 5600
